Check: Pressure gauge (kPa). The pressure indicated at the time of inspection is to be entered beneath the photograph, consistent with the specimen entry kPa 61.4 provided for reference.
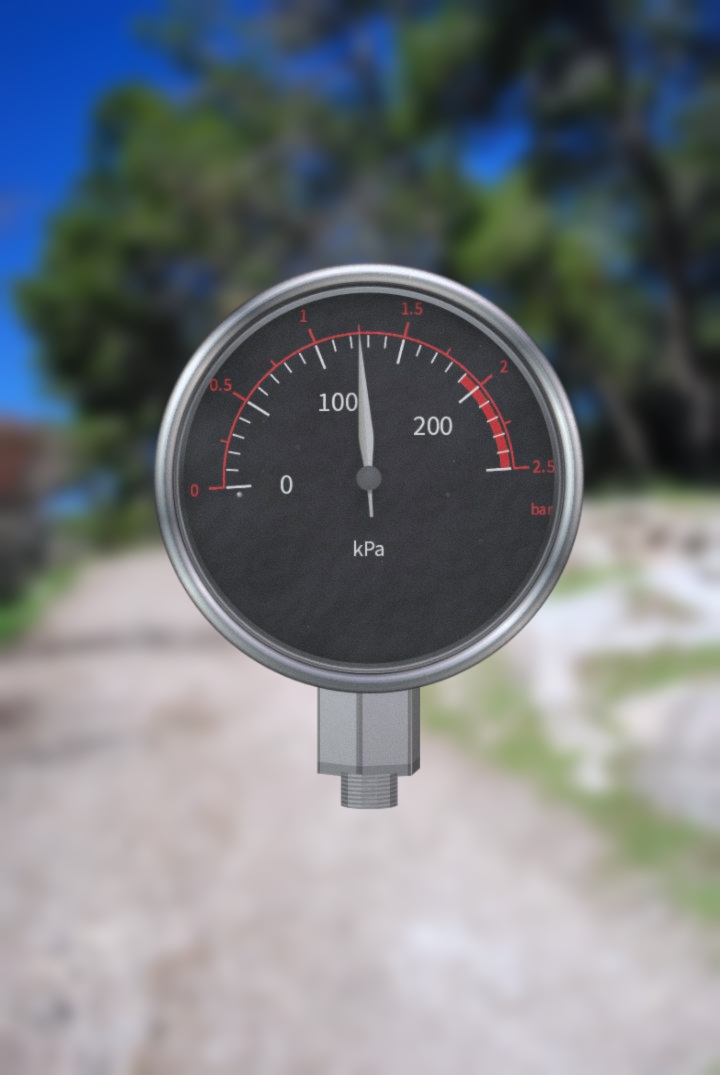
kPa 125
